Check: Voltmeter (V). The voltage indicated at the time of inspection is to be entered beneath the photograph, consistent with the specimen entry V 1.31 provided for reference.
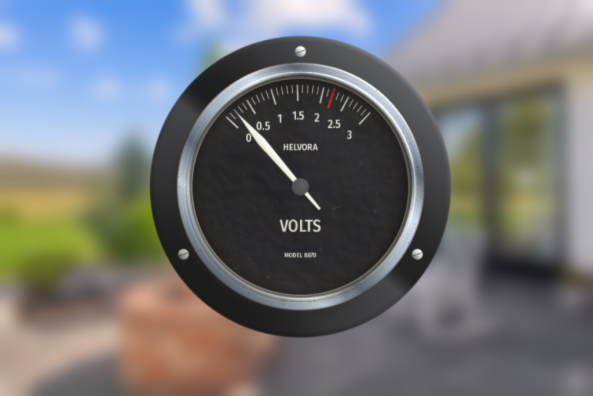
V 0.2
